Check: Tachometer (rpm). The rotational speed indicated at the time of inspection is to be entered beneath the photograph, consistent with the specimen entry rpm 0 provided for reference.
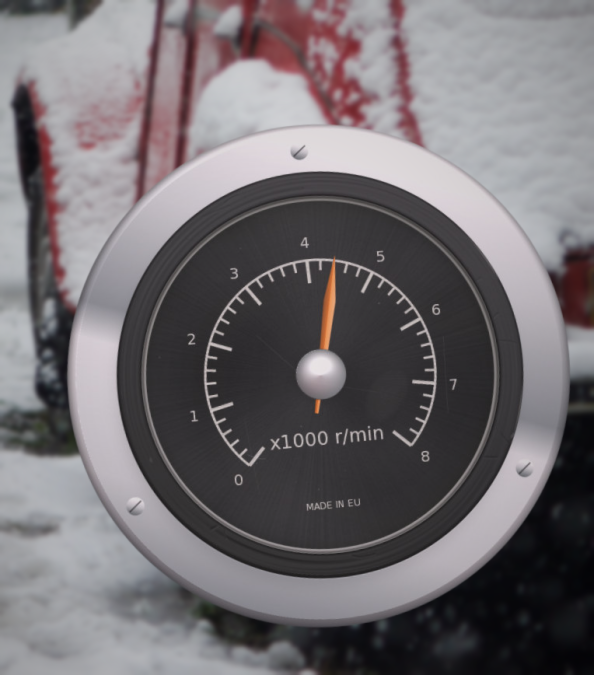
rpm 4400
